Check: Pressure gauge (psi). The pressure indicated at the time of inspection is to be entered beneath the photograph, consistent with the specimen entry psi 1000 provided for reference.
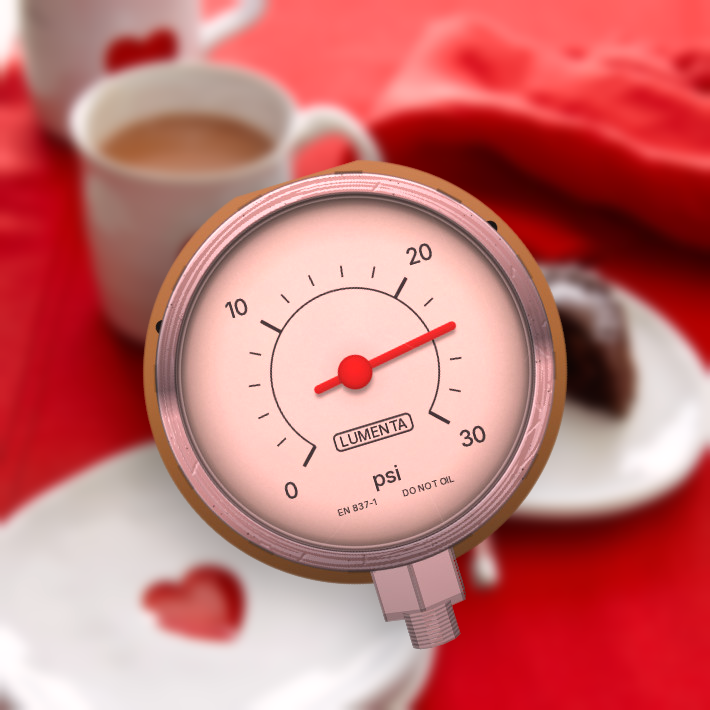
psi 24
